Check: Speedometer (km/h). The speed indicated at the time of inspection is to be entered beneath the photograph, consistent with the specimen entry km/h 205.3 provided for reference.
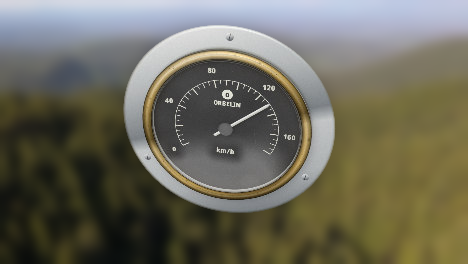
km/h 130
